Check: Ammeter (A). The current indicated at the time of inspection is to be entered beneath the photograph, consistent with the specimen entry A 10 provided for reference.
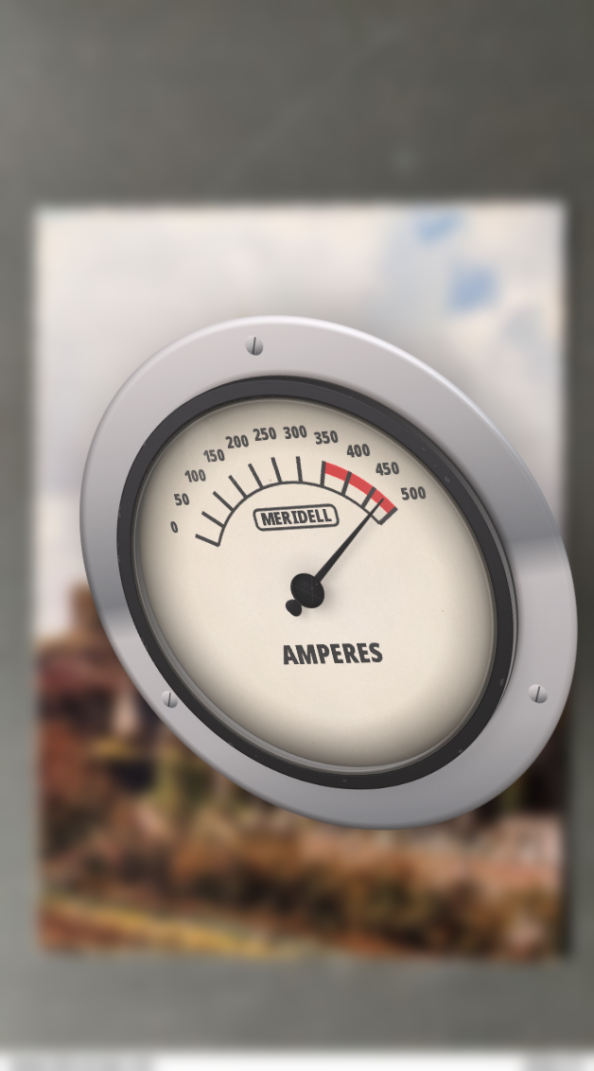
A 475
